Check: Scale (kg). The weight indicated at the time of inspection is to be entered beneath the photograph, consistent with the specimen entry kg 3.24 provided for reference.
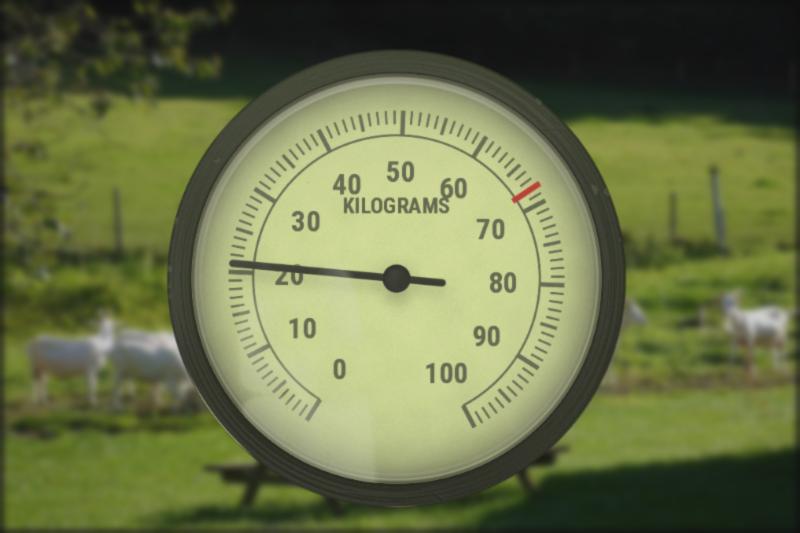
kg 21
